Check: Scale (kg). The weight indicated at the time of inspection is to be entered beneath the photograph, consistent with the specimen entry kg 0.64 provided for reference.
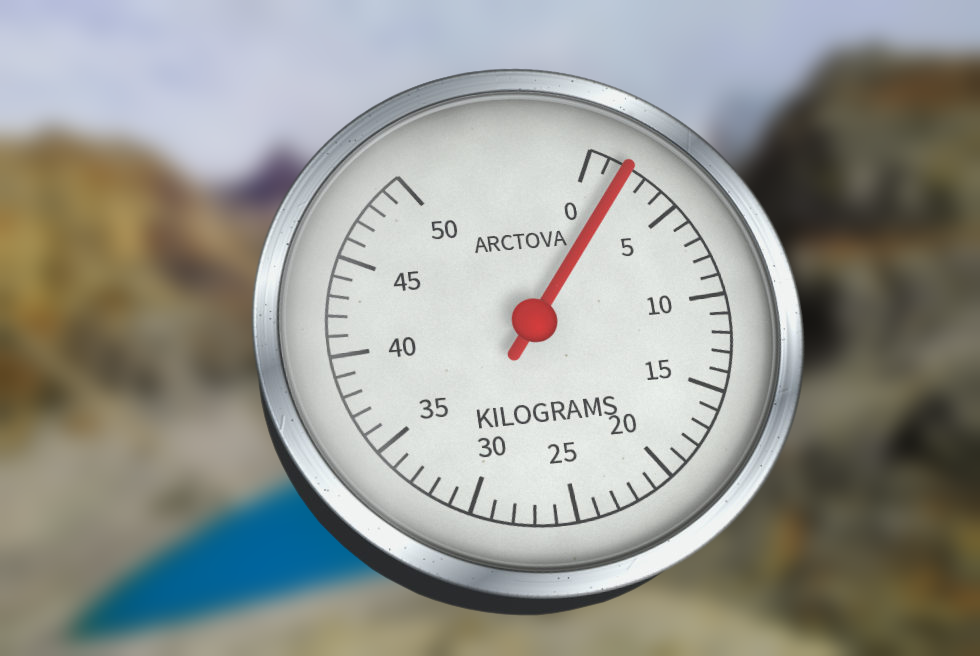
kg 2
